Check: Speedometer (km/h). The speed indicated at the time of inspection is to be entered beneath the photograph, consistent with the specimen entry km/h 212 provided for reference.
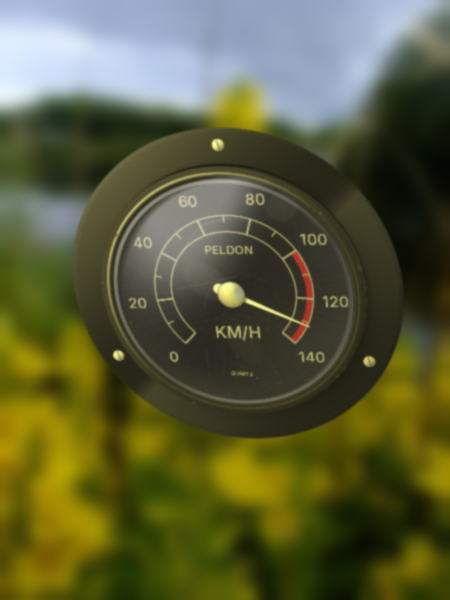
km/h 130
